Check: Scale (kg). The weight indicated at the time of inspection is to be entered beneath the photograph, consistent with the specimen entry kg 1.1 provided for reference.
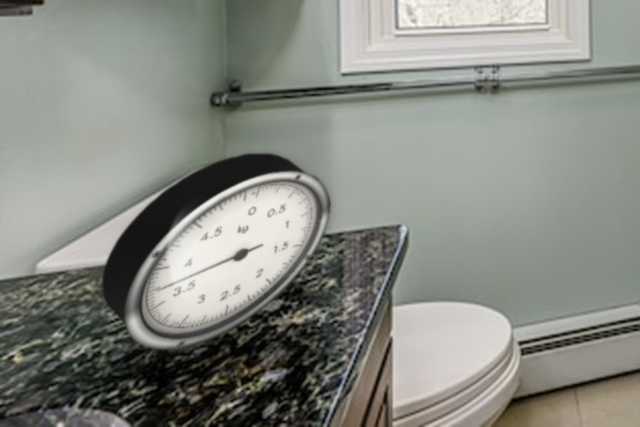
kg 3.75
